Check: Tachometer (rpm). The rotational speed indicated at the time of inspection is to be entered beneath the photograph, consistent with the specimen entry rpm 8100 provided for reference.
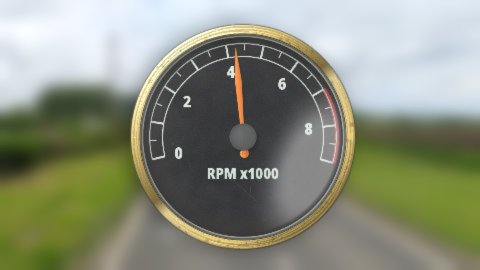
rpm 4250
